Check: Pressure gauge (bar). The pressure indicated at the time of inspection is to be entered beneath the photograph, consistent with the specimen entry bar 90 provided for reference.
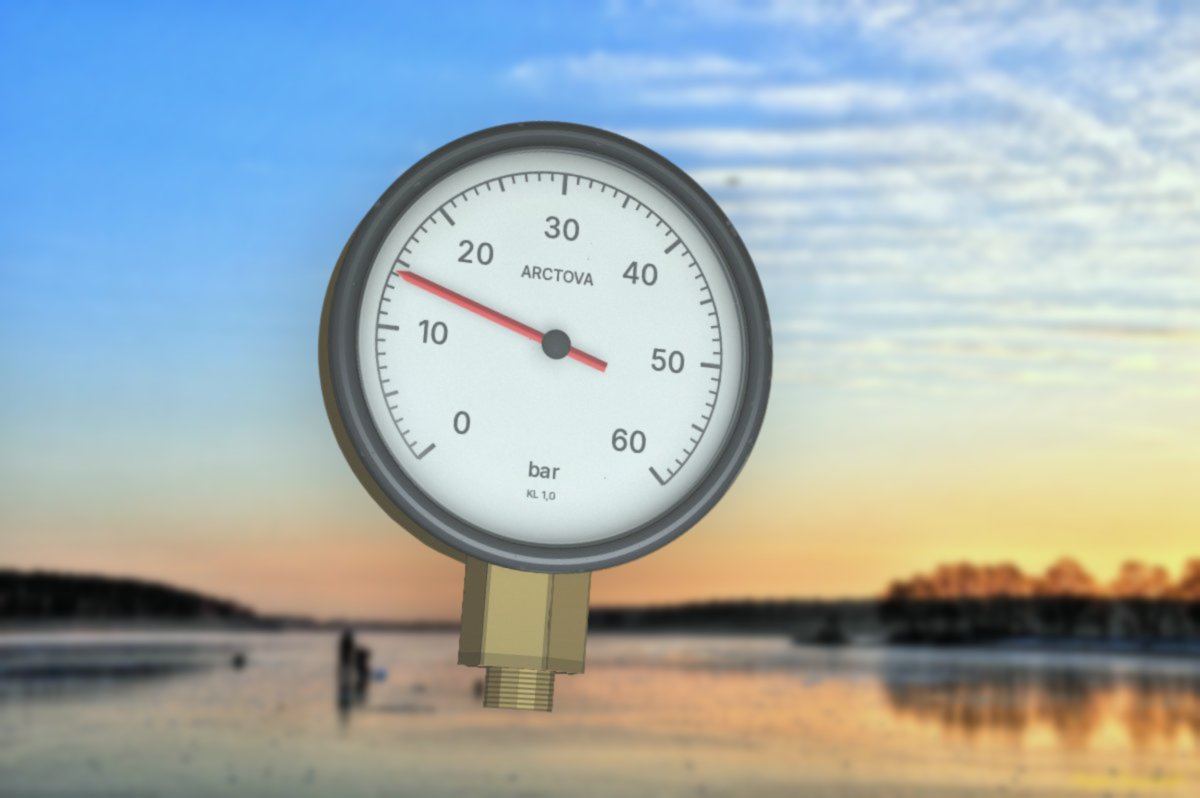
bar 14
